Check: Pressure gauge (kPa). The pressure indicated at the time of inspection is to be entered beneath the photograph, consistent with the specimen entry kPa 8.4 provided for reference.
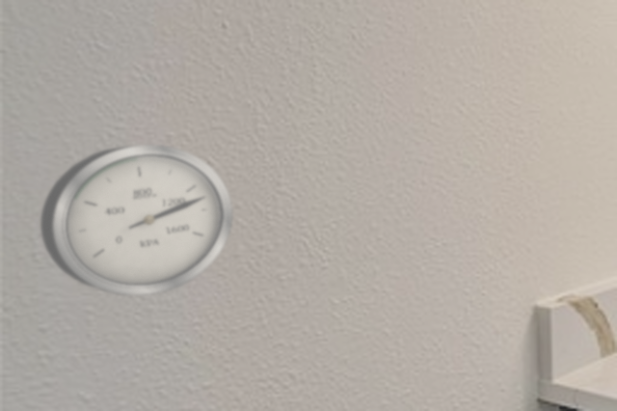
kPa 1300
